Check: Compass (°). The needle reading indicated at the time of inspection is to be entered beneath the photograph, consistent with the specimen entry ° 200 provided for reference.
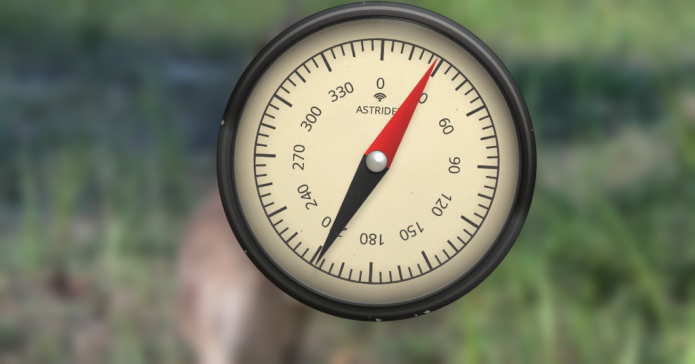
° 27.5
